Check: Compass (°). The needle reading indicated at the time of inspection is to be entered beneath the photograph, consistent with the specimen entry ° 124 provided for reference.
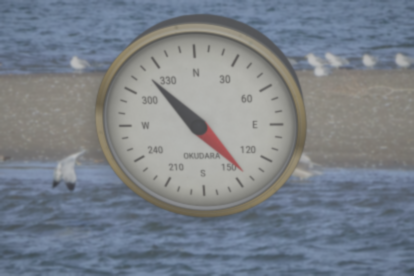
° 140
